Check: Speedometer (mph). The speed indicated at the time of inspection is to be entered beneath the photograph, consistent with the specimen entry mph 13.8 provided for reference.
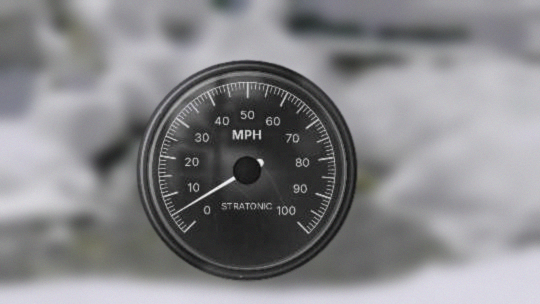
mph 5
